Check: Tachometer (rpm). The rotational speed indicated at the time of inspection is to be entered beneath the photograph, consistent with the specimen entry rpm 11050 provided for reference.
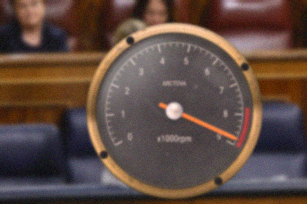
rpm 8800
